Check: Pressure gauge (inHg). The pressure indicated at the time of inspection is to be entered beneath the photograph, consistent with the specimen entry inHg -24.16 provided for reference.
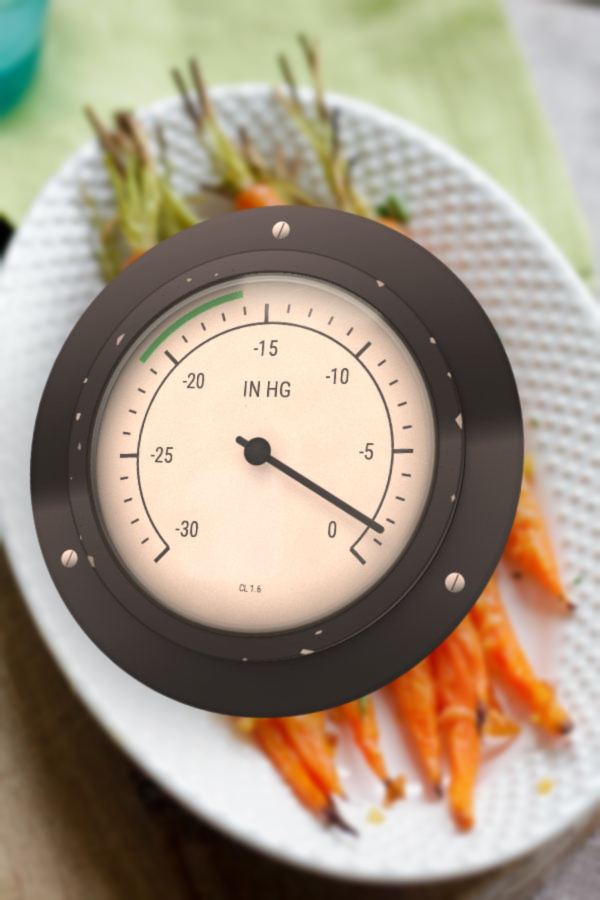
inHg -1.5
